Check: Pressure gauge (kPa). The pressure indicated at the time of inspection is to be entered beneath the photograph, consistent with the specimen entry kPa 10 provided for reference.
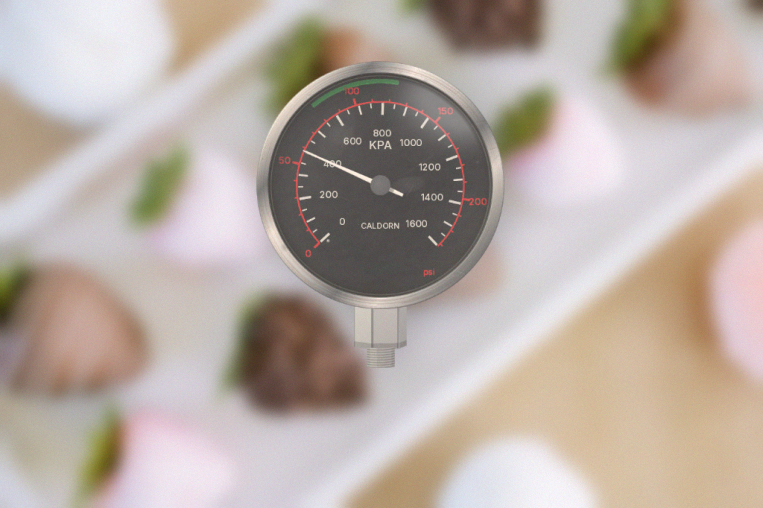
kPa 400
